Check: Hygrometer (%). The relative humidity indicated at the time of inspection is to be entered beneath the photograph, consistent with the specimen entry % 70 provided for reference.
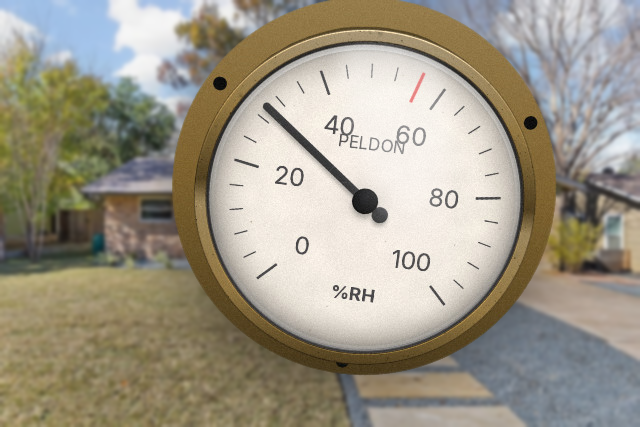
% 30
